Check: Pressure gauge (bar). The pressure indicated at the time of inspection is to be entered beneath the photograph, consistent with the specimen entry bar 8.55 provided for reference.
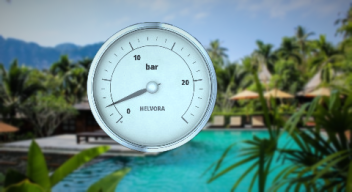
bar 2
